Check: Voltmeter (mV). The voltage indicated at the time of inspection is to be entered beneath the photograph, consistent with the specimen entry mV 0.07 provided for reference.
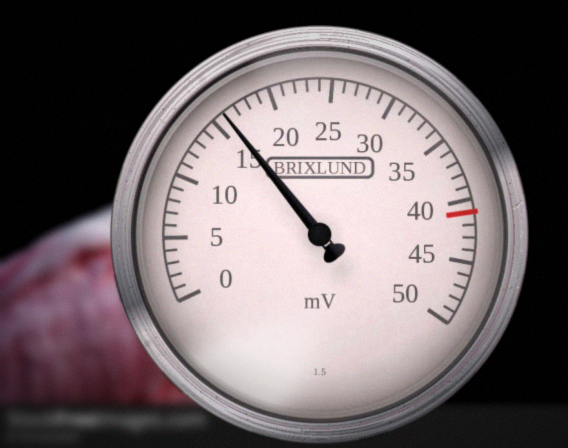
mV 16
